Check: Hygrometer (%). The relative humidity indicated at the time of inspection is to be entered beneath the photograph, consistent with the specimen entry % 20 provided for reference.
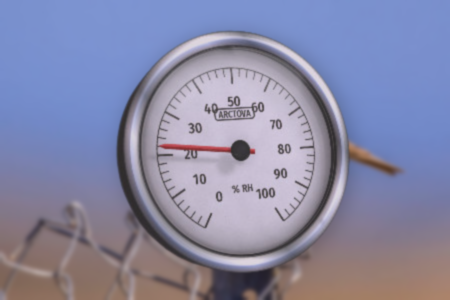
% 22
